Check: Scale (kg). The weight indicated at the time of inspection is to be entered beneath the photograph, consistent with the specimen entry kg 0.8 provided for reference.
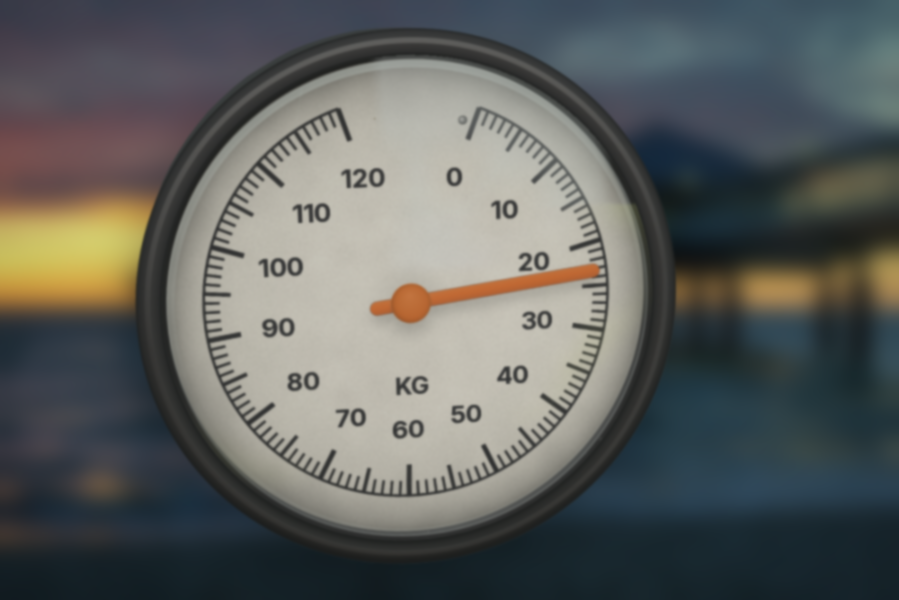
kg 23
